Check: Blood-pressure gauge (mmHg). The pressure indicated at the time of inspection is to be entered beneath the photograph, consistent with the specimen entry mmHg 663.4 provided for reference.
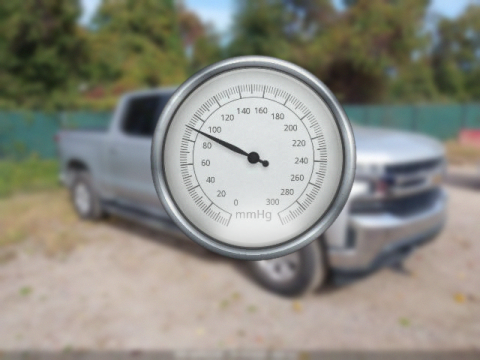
mmHg 90
